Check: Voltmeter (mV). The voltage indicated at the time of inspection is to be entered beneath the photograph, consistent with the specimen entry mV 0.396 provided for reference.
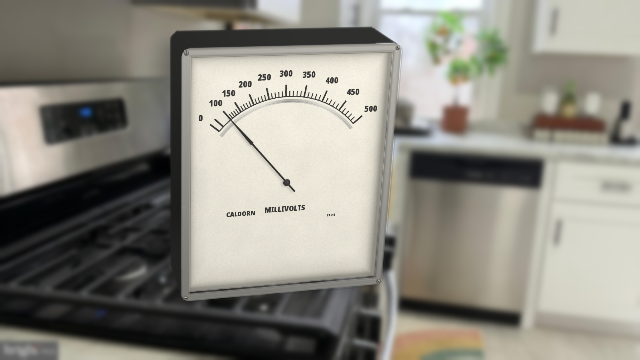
mV 100
